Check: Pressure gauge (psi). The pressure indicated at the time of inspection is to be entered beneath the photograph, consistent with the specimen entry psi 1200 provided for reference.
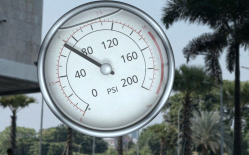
psi 70
